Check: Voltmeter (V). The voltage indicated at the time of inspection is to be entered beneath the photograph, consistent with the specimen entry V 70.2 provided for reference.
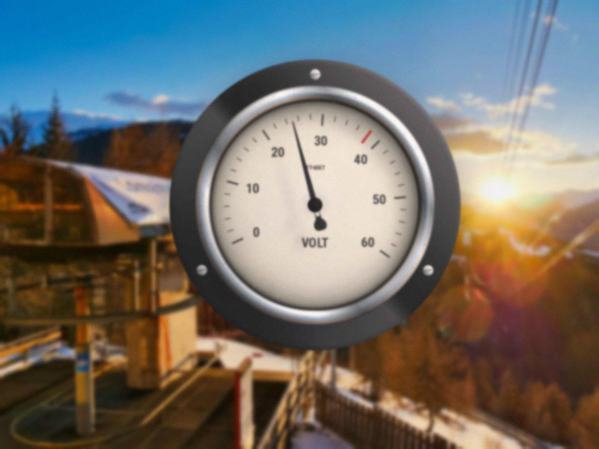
V 25
